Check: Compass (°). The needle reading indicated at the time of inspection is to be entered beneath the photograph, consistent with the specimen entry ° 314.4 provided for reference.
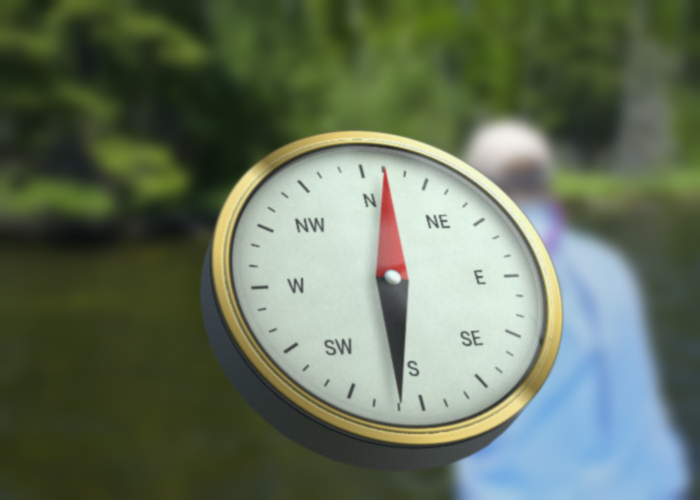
° 10
